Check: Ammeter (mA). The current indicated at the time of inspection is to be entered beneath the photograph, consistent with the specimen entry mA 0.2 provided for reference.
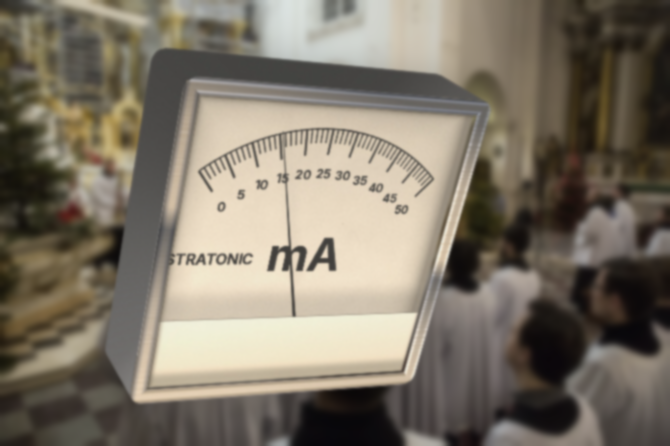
mA 15
